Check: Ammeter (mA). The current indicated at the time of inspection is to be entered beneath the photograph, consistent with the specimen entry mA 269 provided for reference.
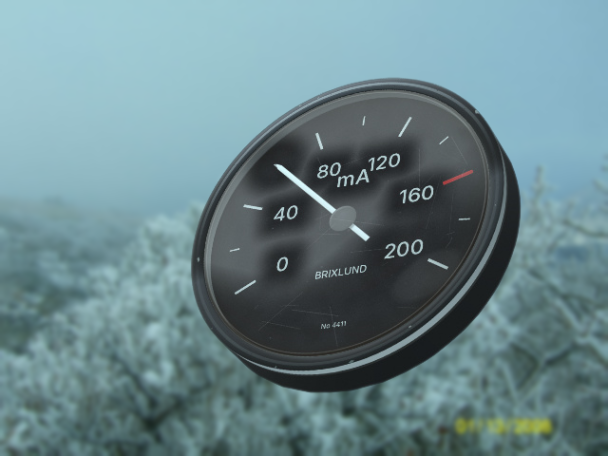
mA 60
